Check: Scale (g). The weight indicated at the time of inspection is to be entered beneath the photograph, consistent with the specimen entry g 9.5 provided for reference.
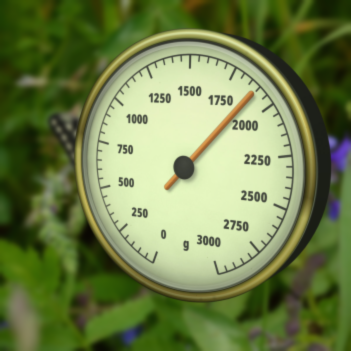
g 1900
